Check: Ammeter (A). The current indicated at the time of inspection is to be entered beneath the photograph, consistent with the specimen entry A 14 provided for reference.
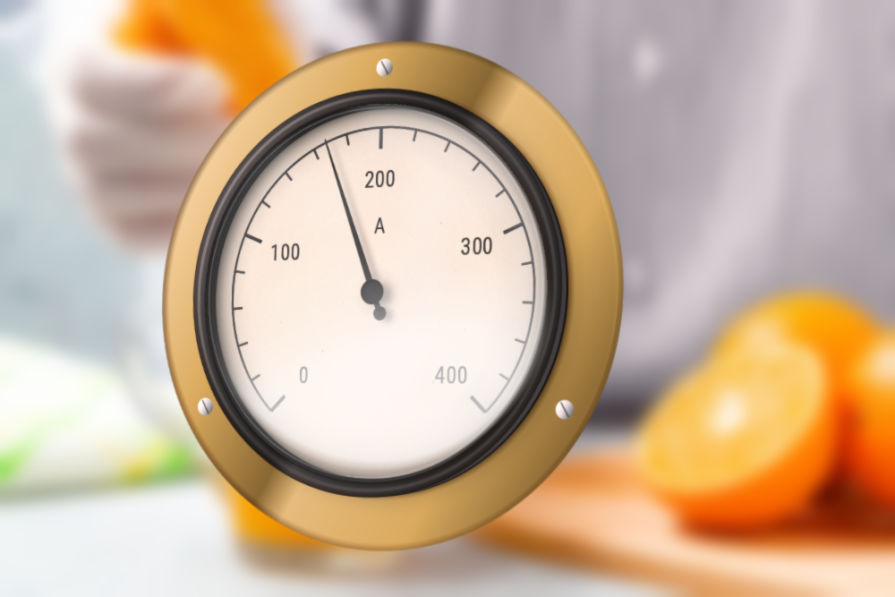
A 170
